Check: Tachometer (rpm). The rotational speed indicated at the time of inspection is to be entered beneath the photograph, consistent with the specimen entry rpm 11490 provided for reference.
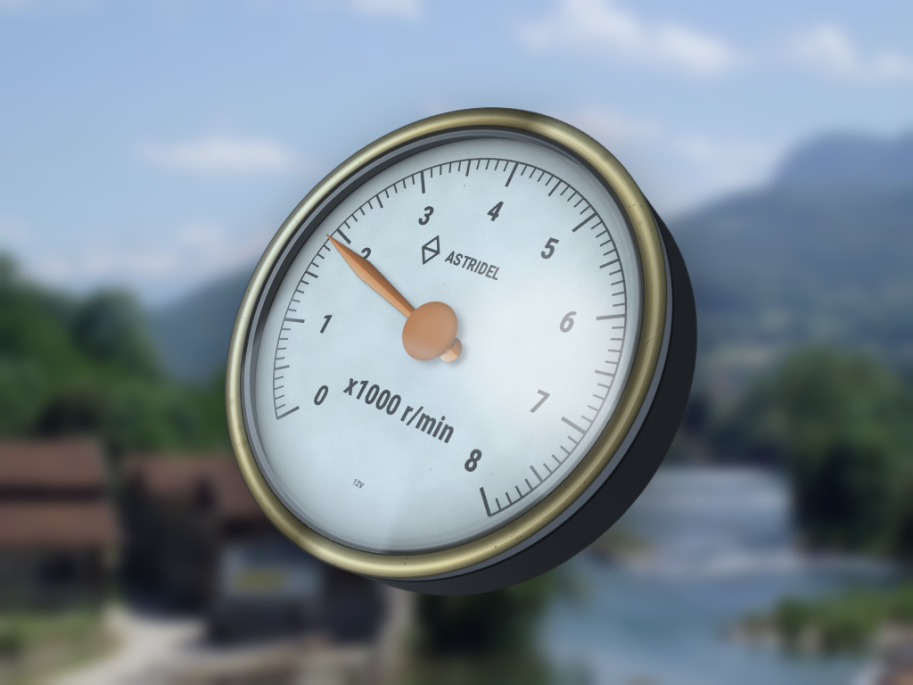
rpm 1900
